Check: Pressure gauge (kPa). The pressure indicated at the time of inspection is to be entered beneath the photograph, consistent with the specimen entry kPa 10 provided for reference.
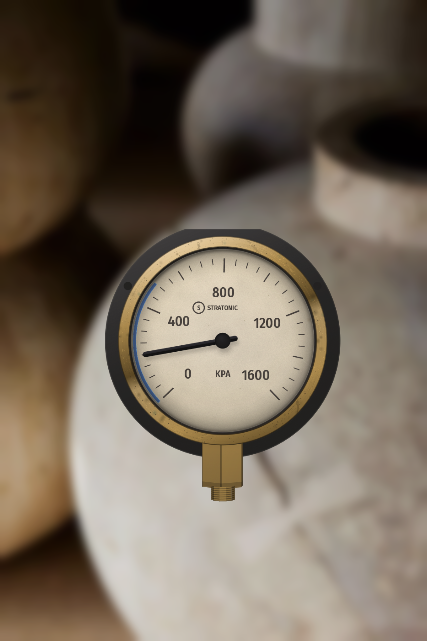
kPa 200
